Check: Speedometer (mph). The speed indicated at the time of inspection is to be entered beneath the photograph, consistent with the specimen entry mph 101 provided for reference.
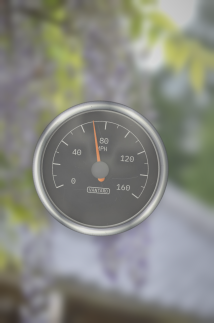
mph 70
